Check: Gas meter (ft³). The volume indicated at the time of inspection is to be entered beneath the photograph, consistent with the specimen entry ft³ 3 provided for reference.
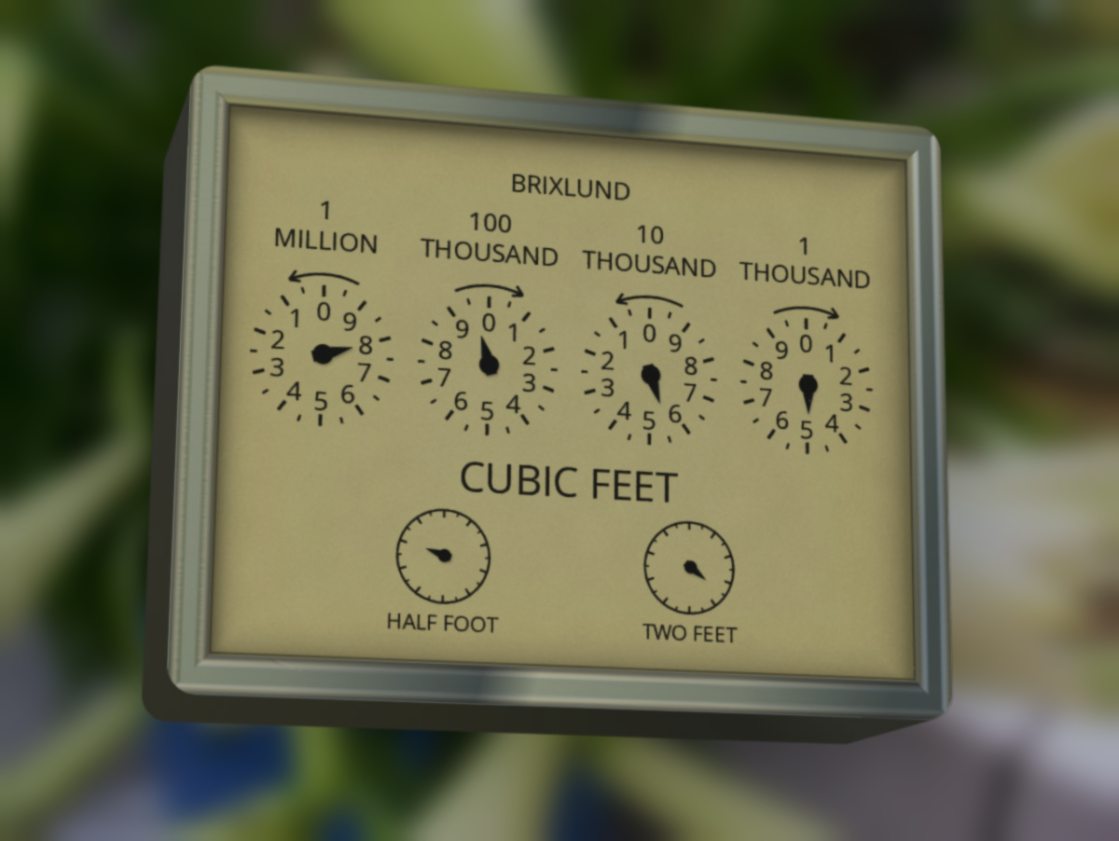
ft³ 795500
